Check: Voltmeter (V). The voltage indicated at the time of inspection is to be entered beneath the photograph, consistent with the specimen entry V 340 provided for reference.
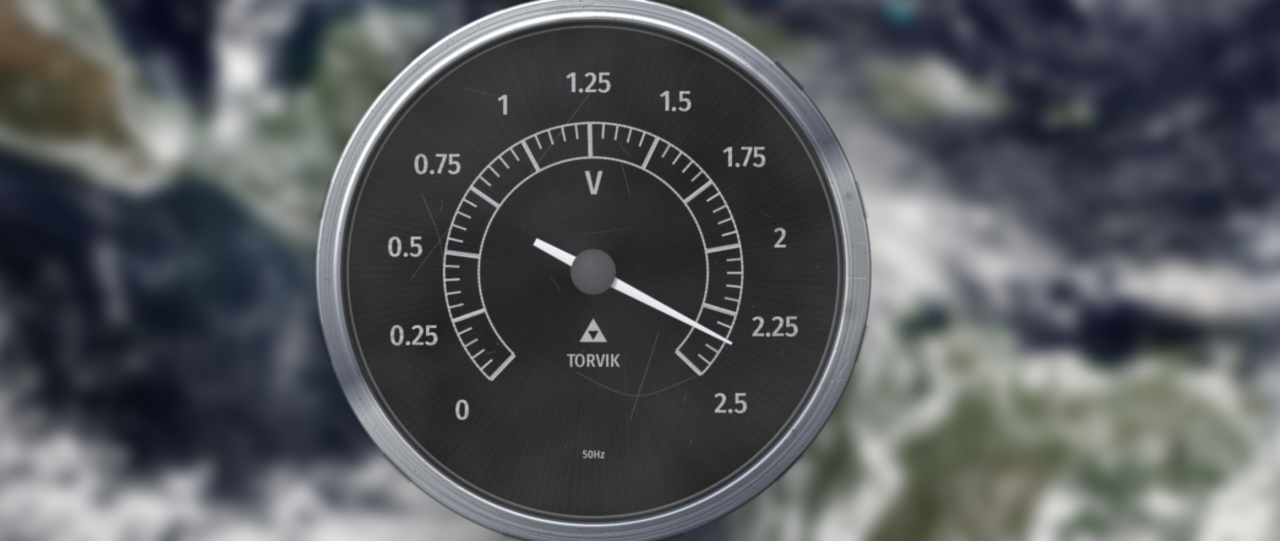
V 2.35
